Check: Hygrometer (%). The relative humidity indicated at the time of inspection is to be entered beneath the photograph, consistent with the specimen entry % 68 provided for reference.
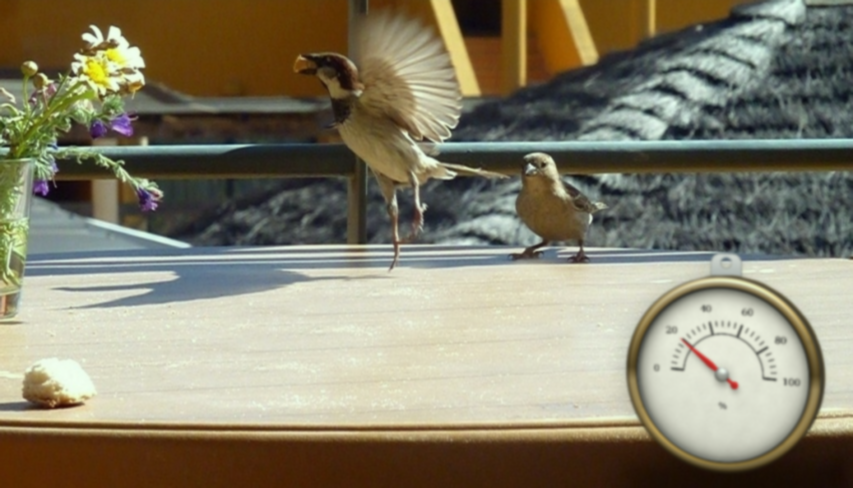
% 20
